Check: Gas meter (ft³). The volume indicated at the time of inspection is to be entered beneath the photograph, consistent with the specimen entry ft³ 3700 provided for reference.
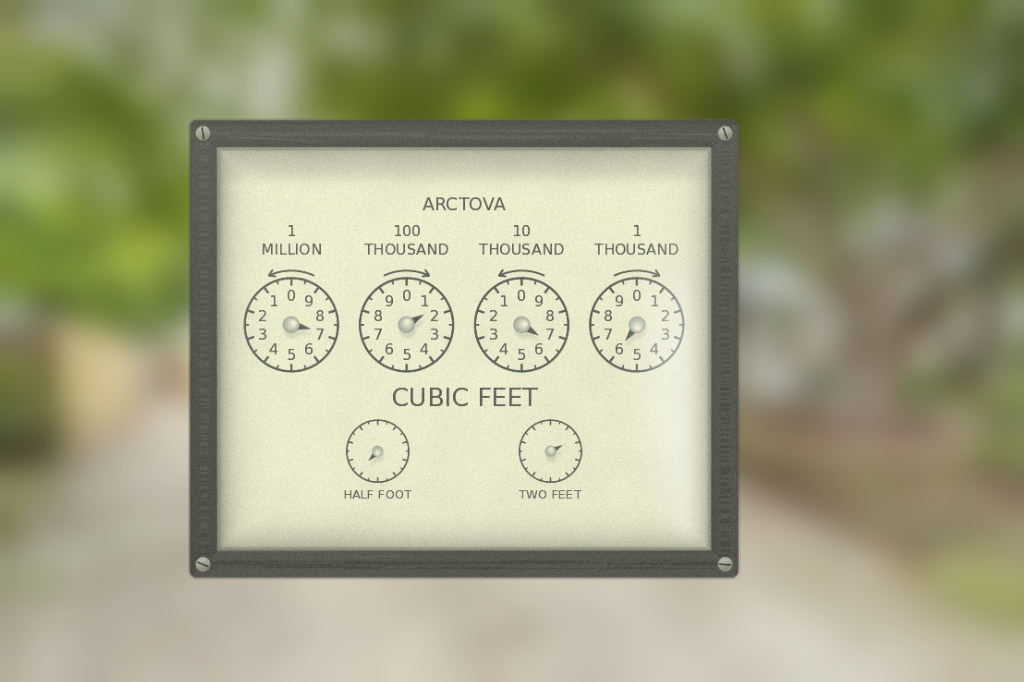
ft³ 716600
